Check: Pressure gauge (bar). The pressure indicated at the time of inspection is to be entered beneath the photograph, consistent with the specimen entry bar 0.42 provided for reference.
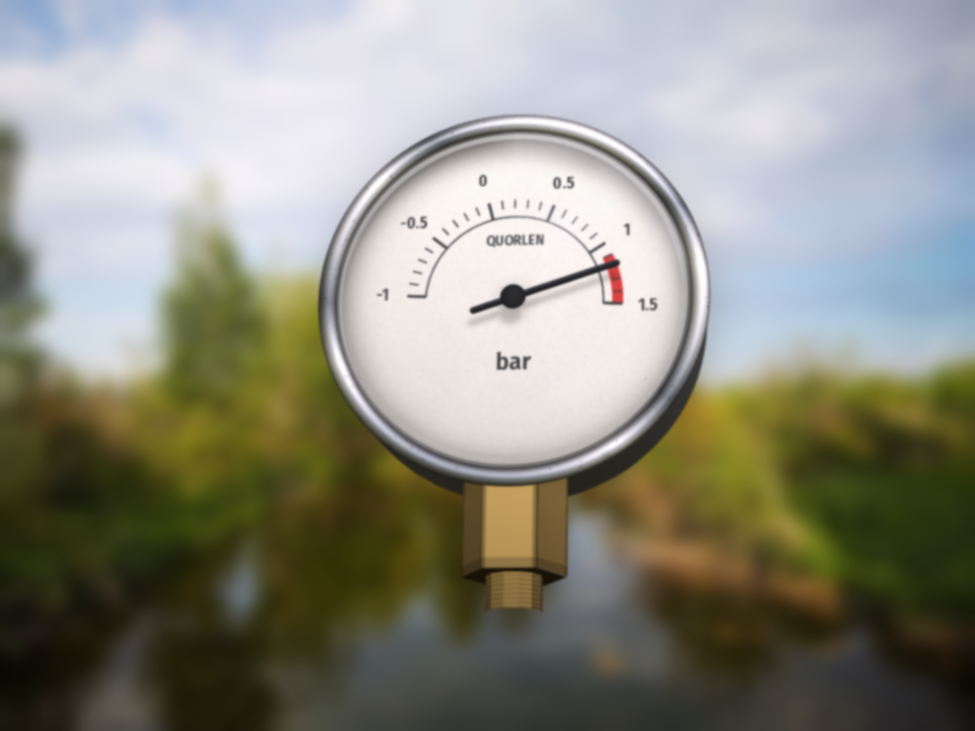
bar 1.2
